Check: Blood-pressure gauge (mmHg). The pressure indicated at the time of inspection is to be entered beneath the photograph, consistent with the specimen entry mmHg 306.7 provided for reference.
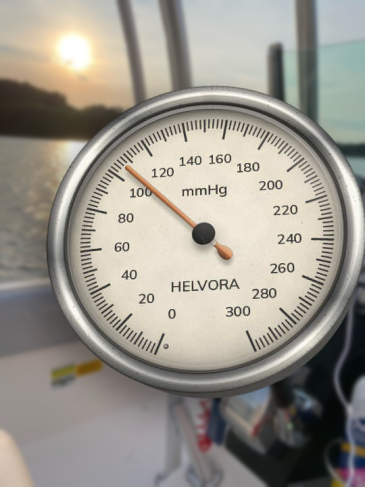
mmHg 106
